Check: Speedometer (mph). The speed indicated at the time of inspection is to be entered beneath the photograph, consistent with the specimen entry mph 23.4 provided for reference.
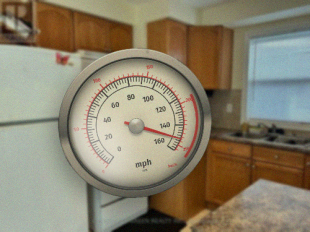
mph 150
